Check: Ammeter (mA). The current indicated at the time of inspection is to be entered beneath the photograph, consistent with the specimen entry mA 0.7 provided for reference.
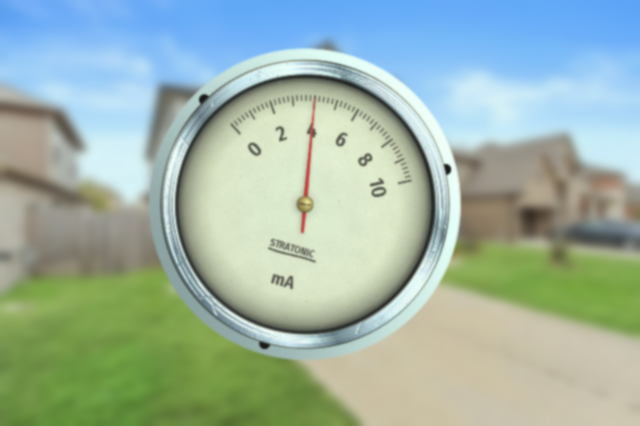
mA 4
